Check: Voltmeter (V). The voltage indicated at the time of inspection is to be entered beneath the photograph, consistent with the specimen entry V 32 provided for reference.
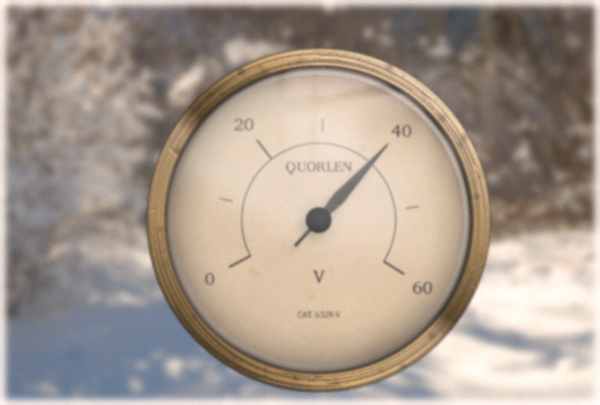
V 40
